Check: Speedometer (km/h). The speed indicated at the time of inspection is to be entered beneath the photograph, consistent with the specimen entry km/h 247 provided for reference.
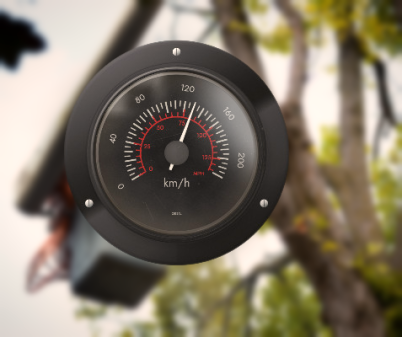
km/h 130
